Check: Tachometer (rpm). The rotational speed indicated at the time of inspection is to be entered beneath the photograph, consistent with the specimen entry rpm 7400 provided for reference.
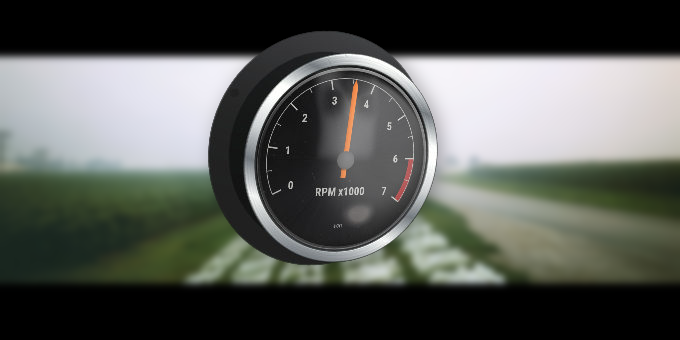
rpm 3500
